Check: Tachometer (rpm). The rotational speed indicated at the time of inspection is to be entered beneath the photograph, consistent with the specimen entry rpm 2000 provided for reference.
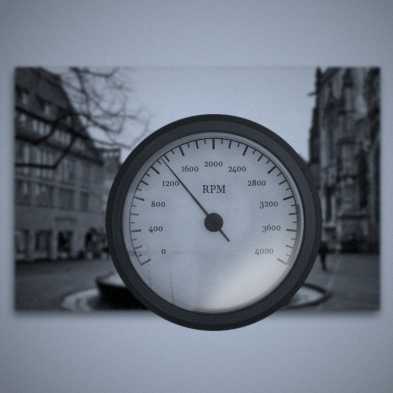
rpm 1350
